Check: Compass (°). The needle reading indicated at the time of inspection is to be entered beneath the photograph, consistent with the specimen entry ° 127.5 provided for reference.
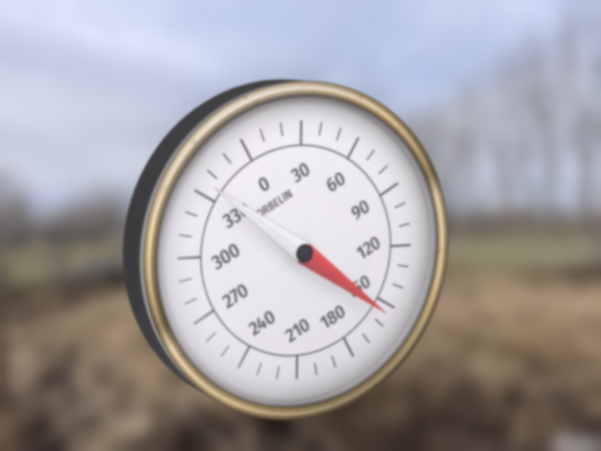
° 155
